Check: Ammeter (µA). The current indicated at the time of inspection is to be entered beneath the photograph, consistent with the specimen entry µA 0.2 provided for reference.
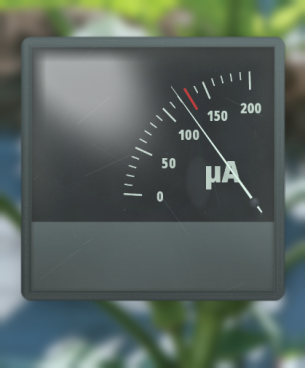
µA 120
